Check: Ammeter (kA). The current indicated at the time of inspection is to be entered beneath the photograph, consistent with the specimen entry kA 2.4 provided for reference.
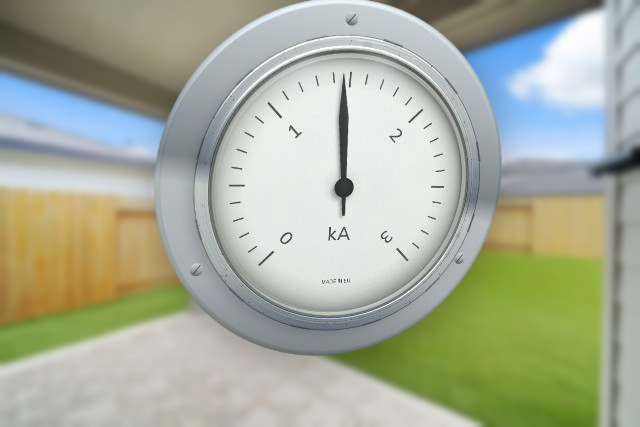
kA 1.45
